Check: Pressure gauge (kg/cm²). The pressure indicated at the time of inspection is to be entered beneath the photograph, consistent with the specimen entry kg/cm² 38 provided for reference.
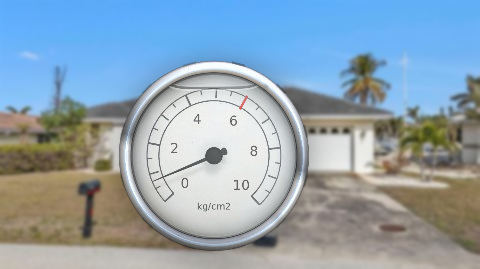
kg/cm² 0.75
